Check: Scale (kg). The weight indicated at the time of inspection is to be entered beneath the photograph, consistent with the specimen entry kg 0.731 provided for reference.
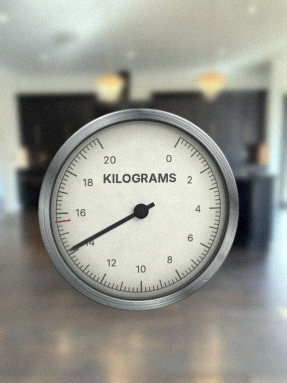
kg 14.2
